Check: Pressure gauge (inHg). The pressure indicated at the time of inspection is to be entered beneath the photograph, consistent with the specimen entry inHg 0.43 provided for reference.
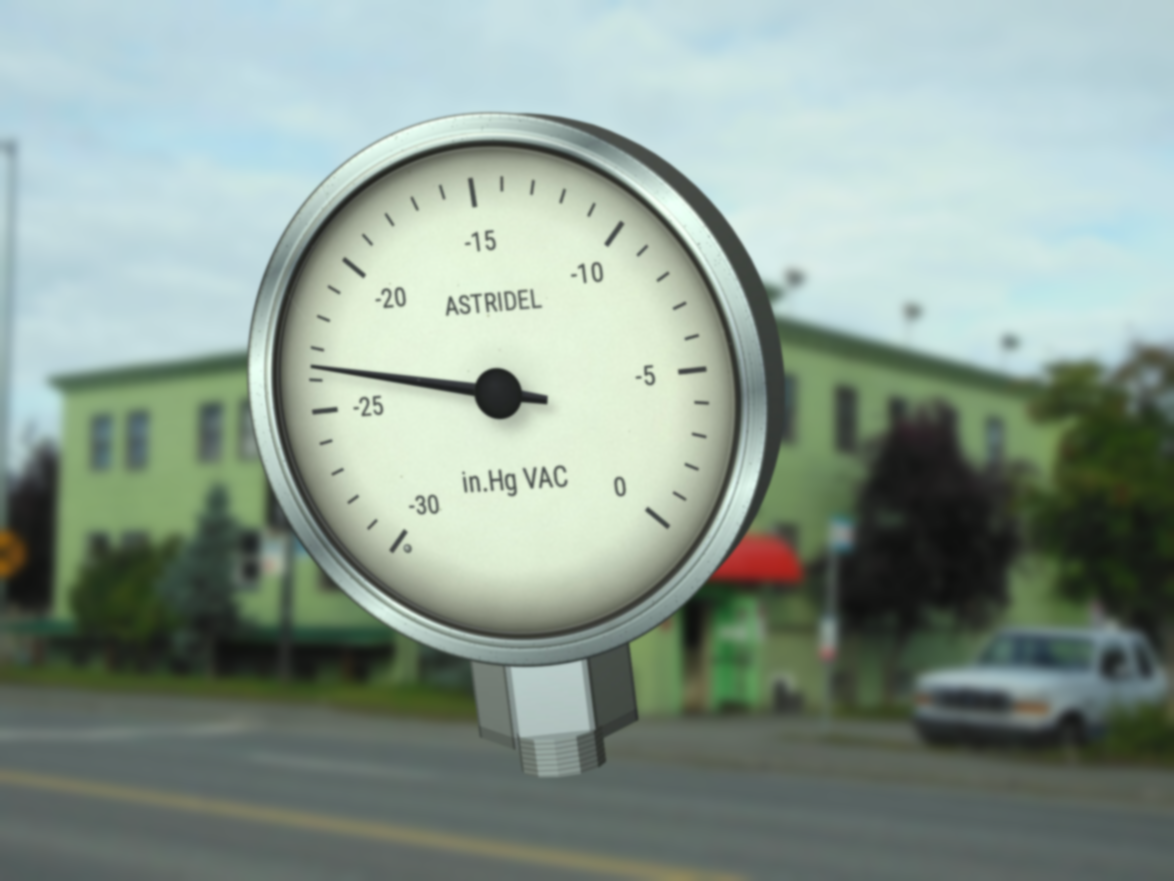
inHg -23.5
